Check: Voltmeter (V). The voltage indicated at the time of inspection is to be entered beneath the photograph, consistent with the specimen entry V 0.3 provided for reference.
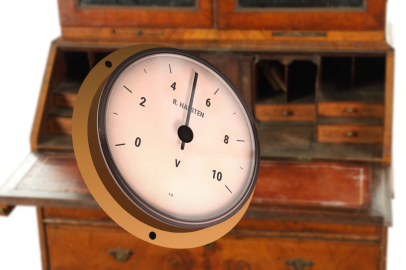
V 5
